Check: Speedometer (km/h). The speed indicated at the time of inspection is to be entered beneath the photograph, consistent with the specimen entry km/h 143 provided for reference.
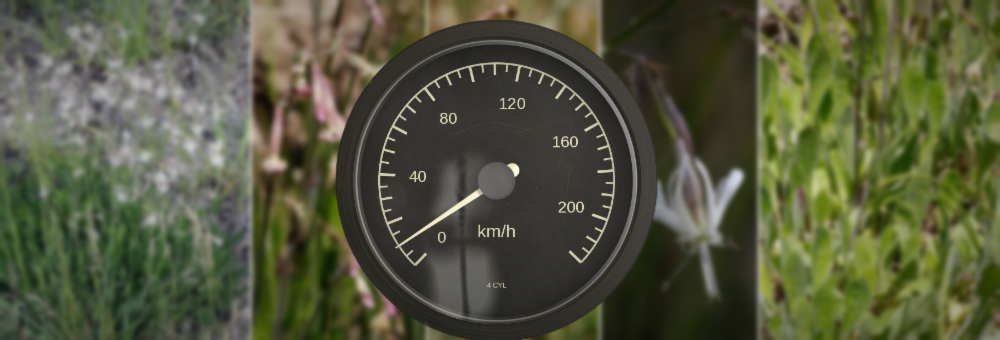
km/h 10
